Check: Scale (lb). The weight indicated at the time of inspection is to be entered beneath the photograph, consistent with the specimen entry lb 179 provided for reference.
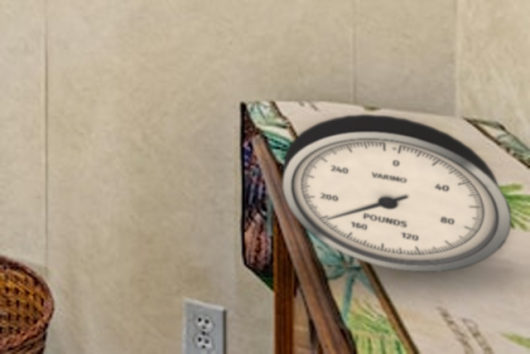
lb 180
